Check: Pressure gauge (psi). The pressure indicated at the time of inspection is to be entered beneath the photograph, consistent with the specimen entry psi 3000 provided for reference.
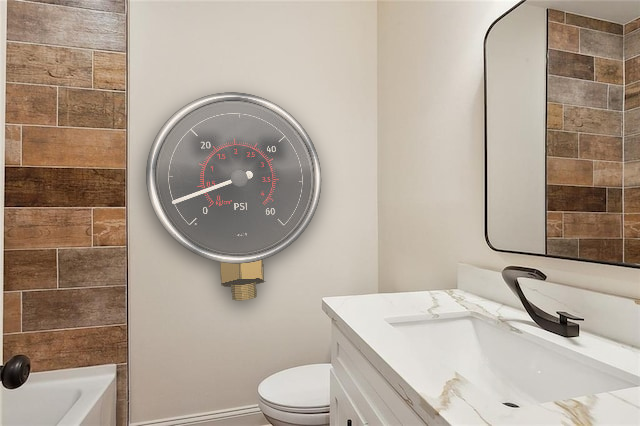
psi 5
